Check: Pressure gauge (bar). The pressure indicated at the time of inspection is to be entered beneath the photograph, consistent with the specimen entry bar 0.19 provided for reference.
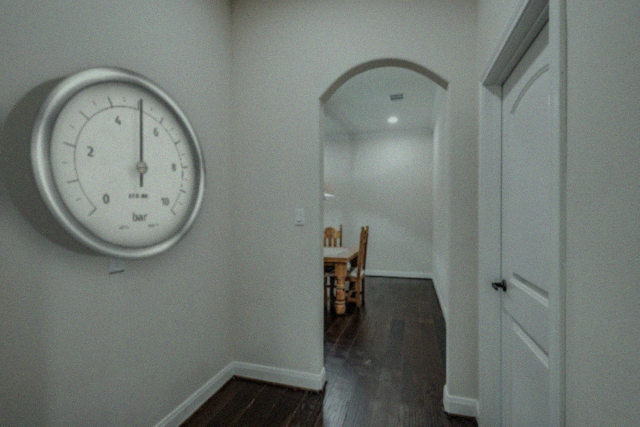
bar 5
